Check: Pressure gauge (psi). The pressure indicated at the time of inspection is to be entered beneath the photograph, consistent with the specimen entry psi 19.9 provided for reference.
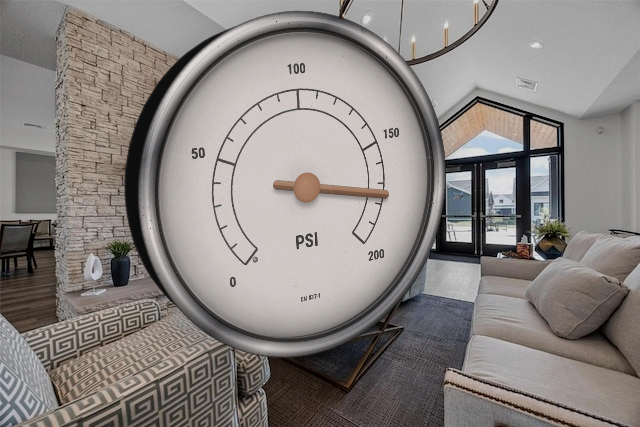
psi 175
